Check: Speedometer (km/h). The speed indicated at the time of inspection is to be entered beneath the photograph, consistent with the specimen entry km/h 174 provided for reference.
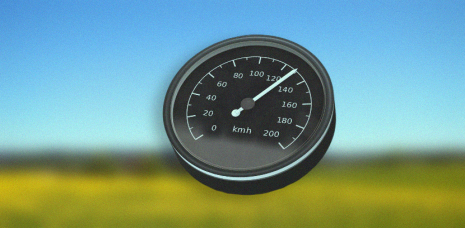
km/h 130
